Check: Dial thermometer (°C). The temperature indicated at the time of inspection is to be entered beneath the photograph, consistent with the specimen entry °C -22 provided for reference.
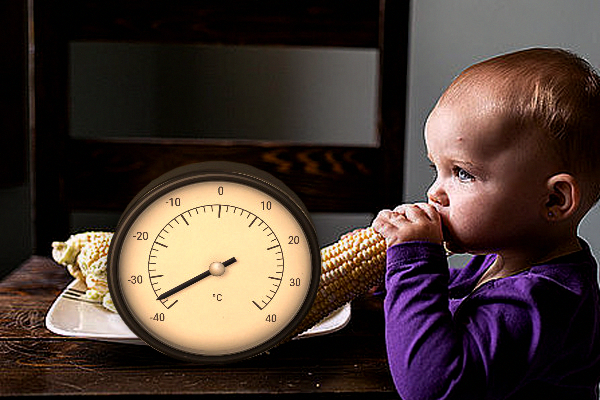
°C -36
